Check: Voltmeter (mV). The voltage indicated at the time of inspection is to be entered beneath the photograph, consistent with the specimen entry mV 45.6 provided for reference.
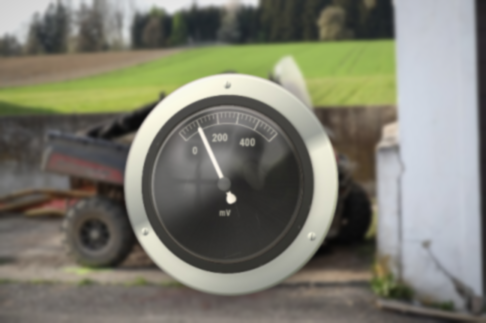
mV 100
